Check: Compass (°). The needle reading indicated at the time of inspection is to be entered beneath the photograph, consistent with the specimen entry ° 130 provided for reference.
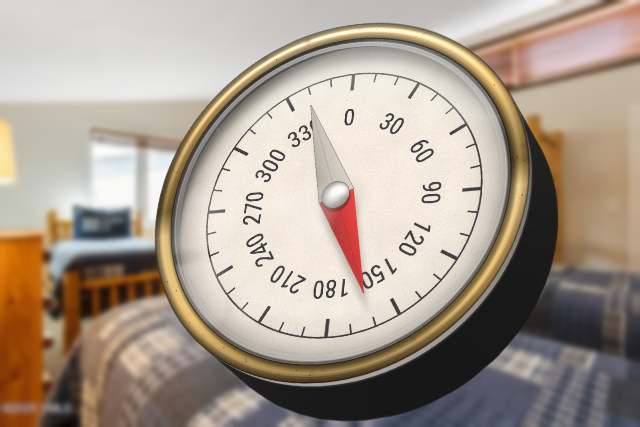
° 160
